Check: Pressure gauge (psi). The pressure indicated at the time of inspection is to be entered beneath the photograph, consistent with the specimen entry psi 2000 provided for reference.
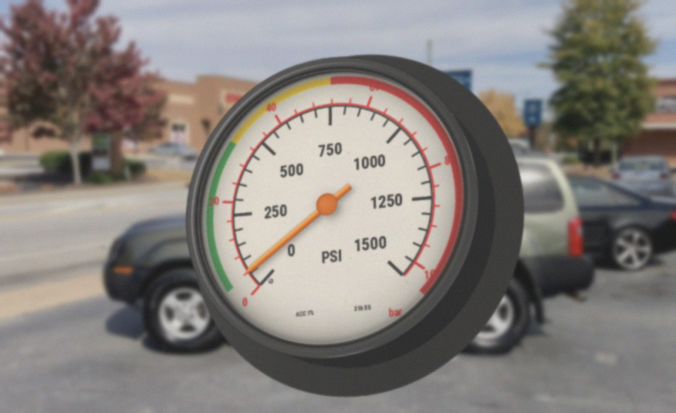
psi 50
